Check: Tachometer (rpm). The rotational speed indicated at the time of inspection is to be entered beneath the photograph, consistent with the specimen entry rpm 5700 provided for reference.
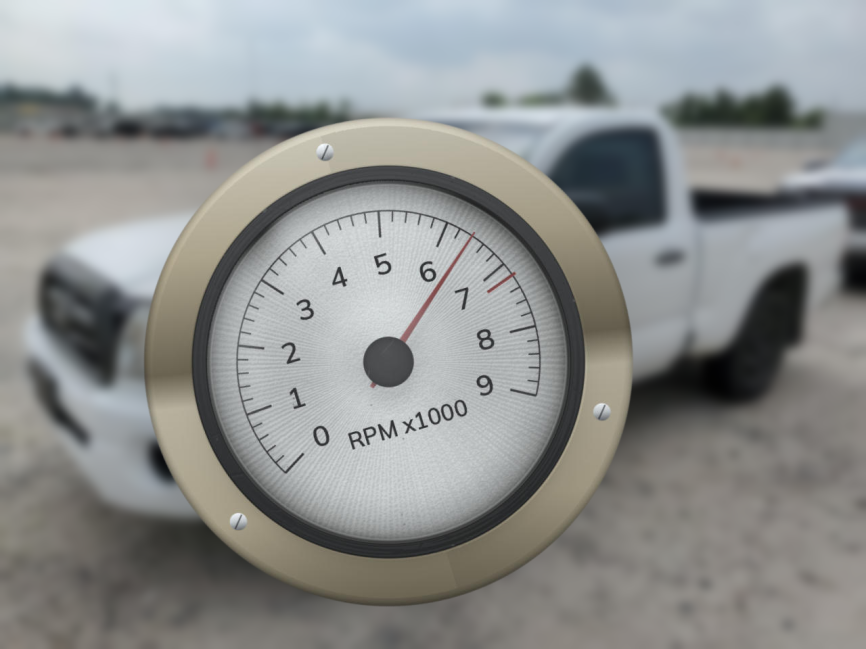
rpm 6400
